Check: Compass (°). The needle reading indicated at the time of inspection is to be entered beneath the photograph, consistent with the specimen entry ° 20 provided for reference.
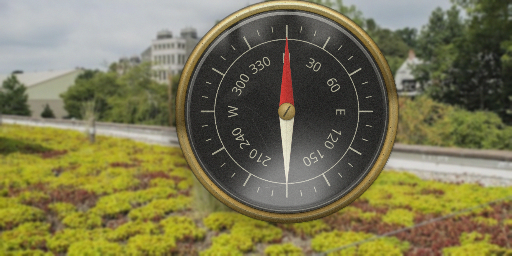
° 0
